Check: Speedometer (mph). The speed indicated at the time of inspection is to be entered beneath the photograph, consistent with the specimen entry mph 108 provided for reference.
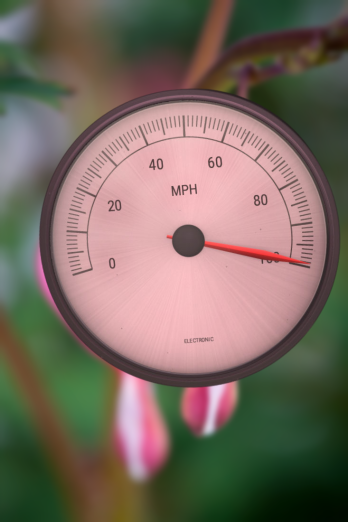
mph 99
